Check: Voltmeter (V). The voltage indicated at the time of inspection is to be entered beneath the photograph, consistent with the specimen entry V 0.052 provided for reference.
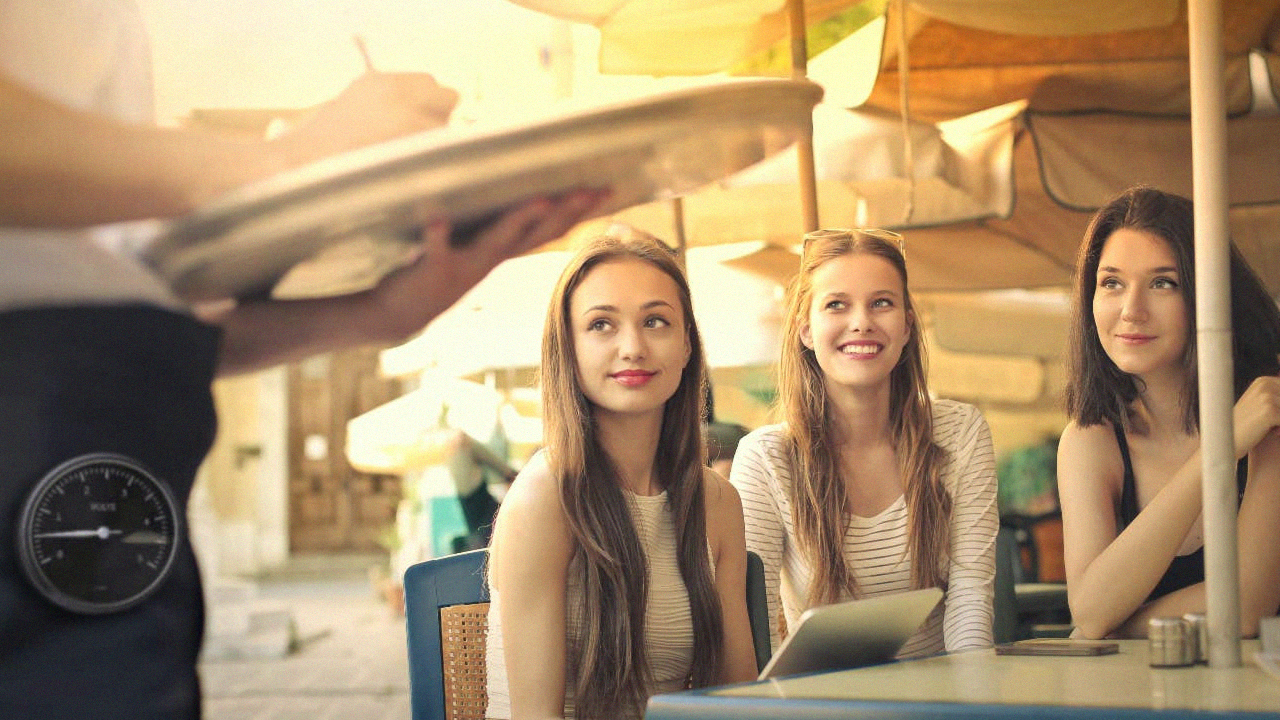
V 0.5
